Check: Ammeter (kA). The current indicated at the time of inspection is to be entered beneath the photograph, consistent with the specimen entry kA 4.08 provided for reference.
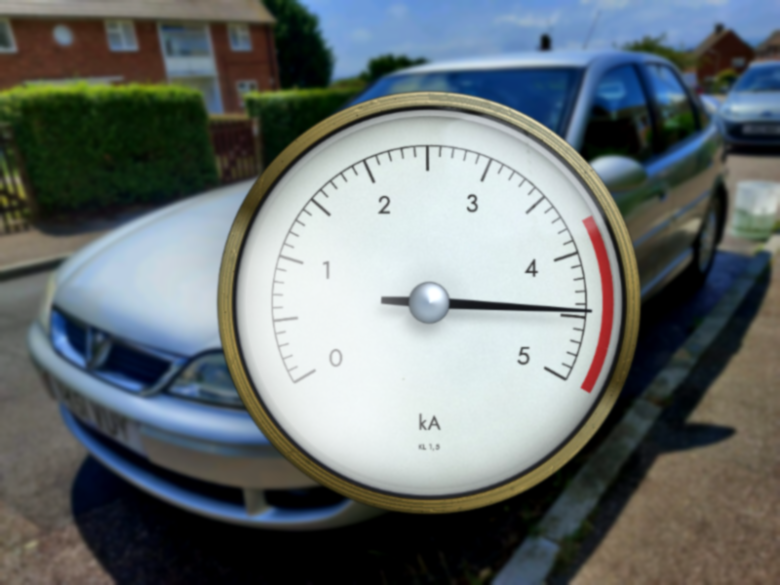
kA 4.45
